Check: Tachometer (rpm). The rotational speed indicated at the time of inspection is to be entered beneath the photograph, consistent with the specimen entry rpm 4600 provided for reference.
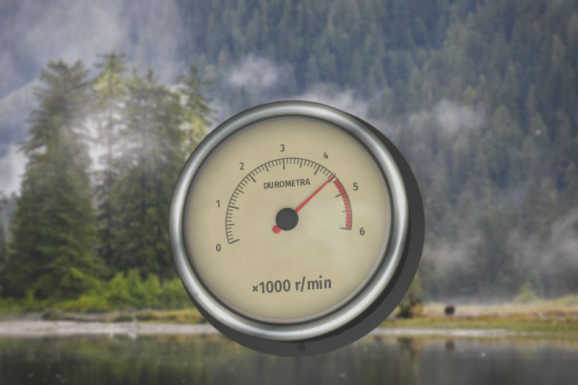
rpm 4500
